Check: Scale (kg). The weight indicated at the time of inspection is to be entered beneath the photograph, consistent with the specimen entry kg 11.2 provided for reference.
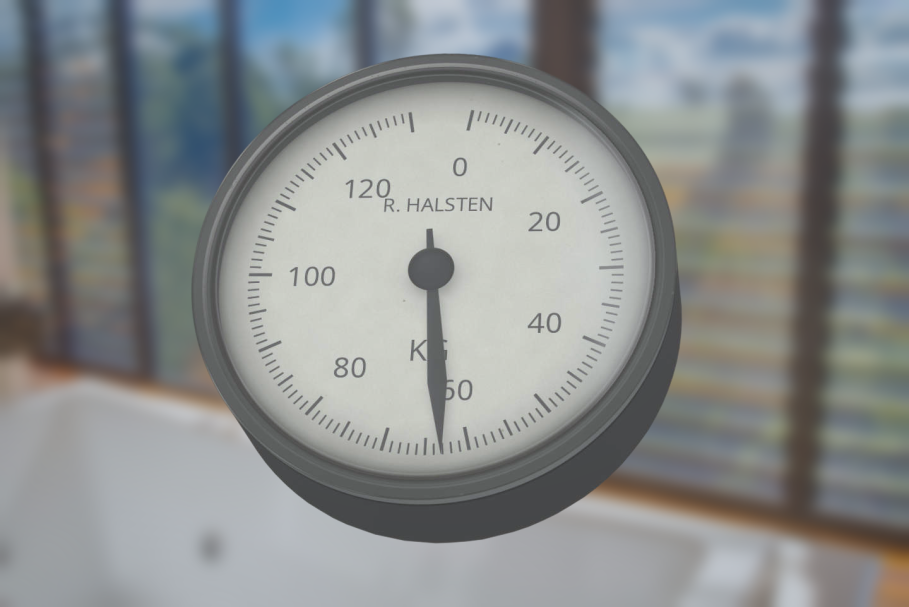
kg 63
